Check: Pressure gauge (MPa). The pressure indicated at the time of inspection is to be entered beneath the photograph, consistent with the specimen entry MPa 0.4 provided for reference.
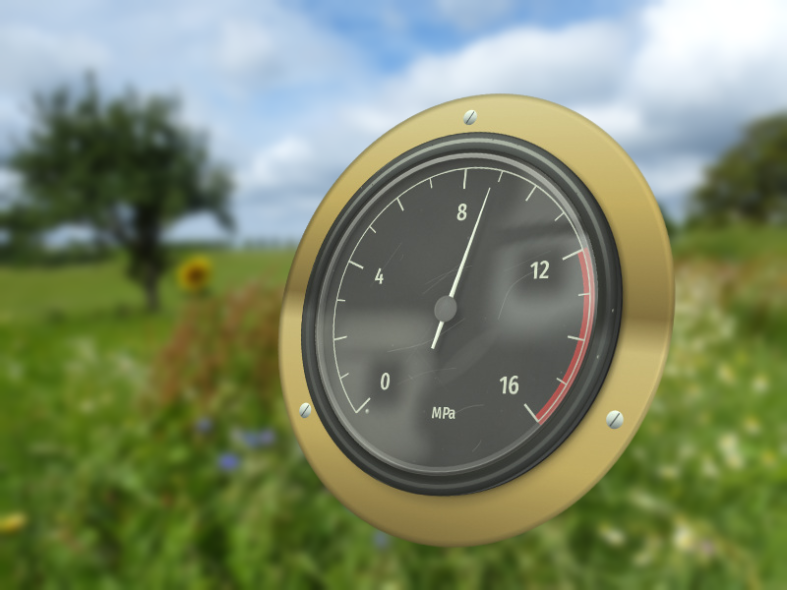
MPa 9
